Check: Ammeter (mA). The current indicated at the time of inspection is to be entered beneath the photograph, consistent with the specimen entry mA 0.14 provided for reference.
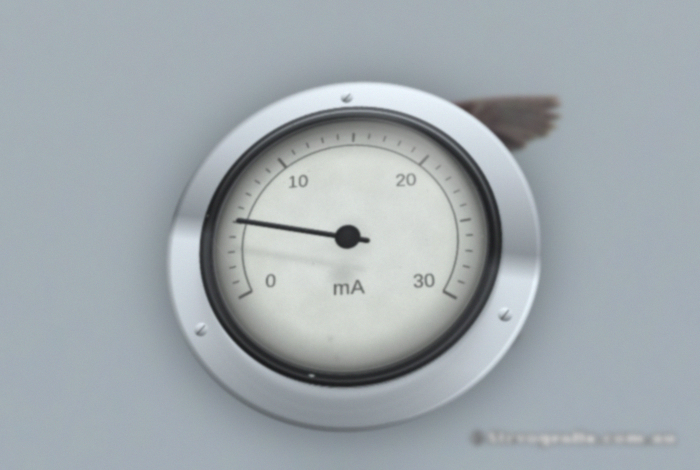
mA 5
